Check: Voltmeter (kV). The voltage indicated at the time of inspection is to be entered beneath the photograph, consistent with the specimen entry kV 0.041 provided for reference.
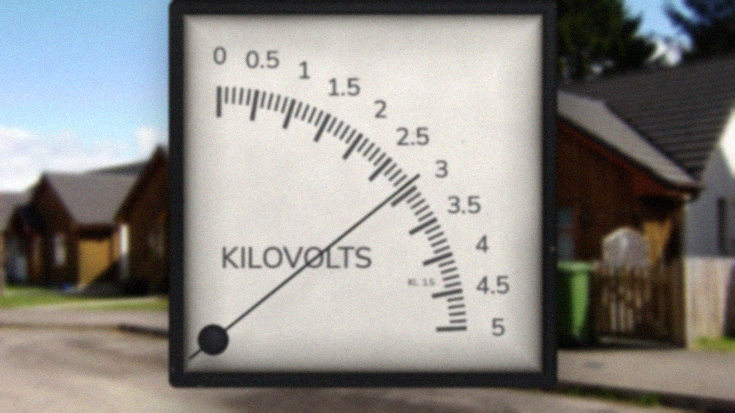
kV 2.9
